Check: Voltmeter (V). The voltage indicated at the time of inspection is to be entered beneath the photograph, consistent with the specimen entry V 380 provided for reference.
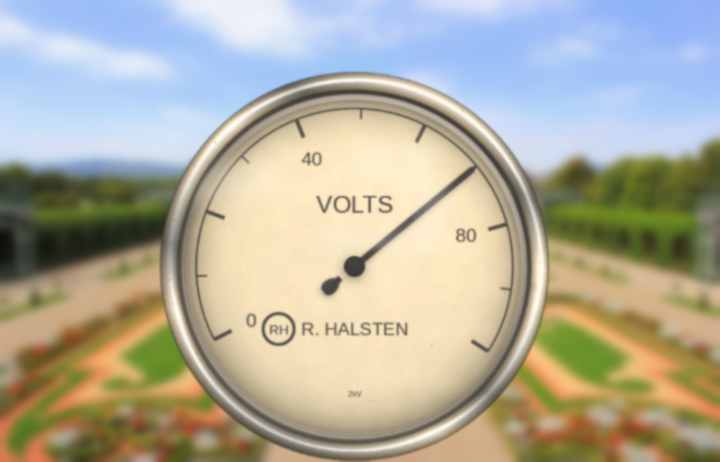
V 70
